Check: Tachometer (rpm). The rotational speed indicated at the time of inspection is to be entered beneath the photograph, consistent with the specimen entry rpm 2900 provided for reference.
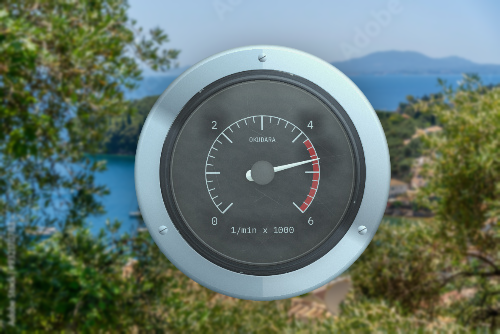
rpm 4700
